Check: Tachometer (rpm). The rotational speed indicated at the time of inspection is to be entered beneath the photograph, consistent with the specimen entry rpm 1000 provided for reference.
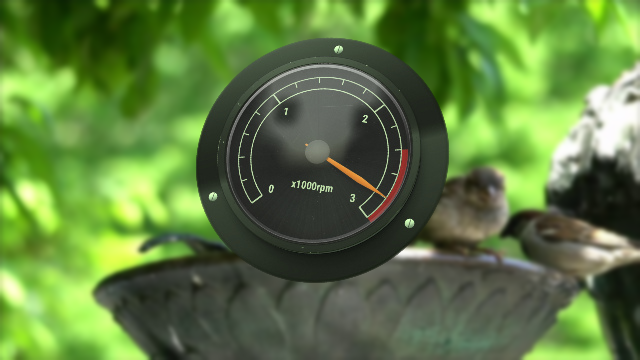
rpm 2800
